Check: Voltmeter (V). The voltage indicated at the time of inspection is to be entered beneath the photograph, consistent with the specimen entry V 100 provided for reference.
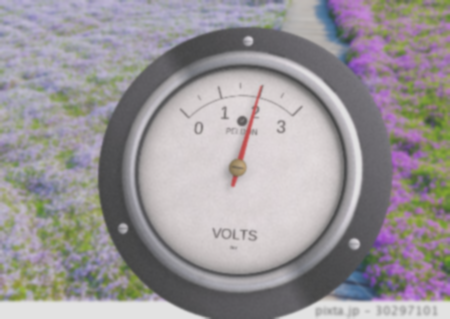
V 2
